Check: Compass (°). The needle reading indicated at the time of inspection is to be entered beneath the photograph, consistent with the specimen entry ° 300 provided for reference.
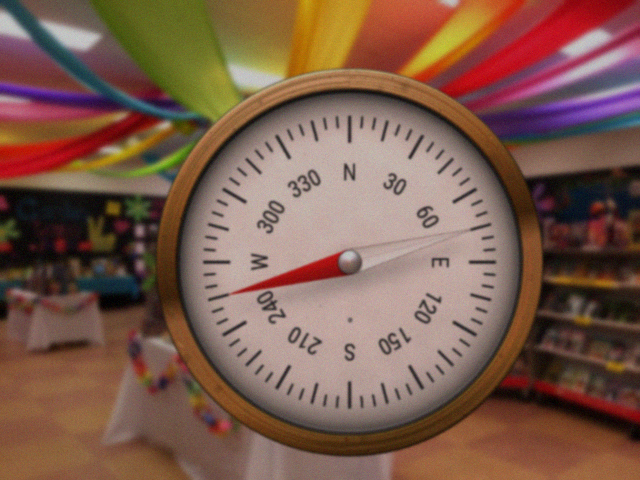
° 255
